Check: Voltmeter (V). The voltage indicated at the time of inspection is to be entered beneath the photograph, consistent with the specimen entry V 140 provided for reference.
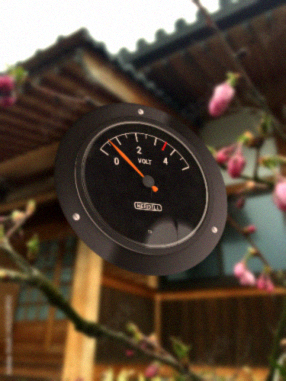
V 0.5
